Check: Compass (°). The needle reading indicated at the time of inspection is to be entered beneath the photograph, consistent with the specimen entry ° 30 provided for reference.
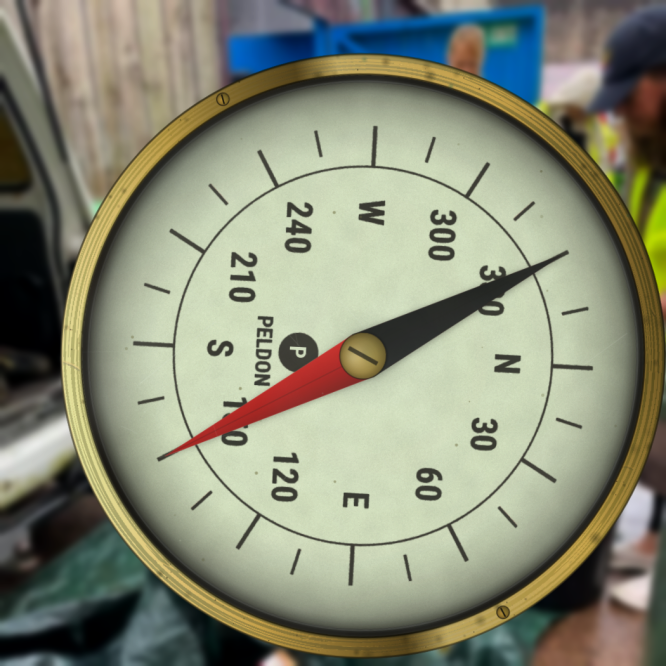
° 150
